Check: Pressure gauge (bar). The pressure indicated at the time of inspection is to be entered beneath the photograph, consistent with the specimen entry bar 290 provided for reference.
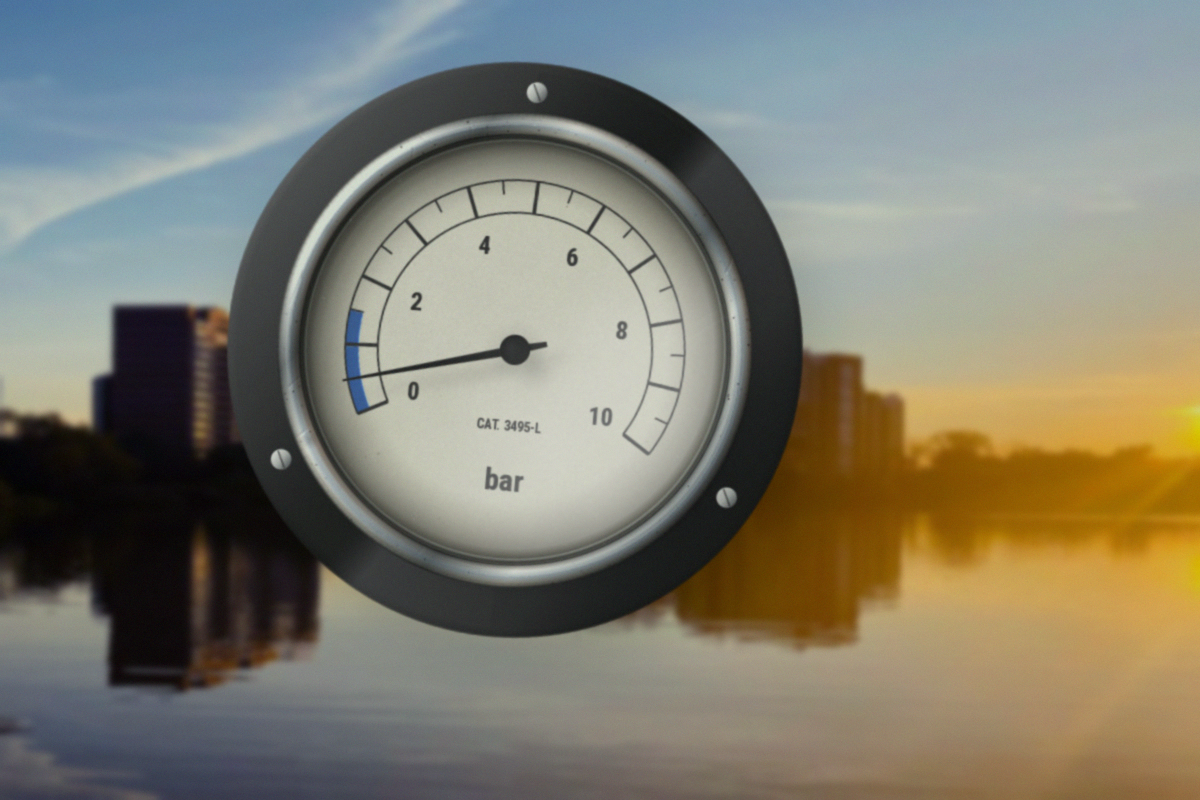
bar 0.5
